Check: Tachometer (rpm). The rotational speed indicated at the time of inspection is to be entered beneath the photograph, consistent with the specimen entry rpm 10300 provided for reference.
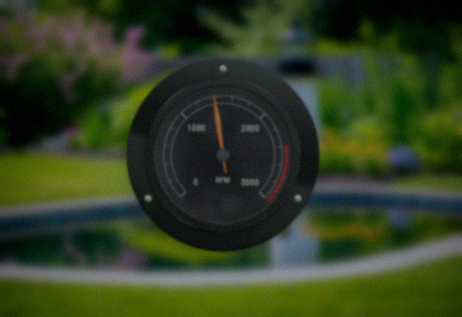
rpm 1400
